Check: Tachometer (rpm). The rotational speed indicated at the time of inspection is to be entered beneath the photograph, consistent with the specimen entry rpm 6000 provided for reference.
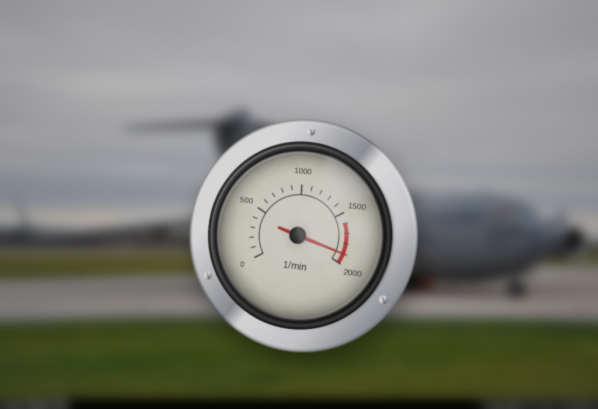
rpm 1900
